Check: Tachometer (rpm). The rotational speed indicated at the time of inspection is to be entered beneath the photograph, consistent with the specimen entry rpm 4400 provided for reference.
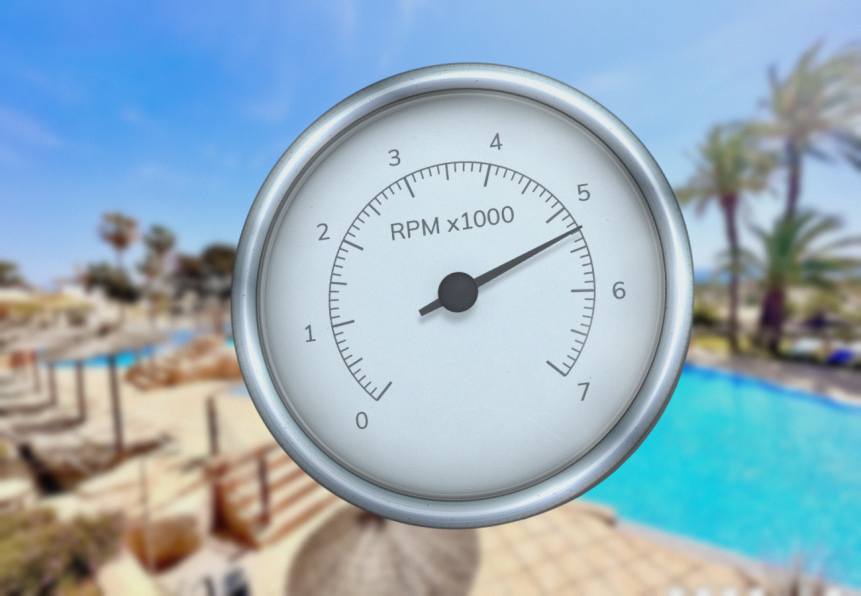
rpm 5300
